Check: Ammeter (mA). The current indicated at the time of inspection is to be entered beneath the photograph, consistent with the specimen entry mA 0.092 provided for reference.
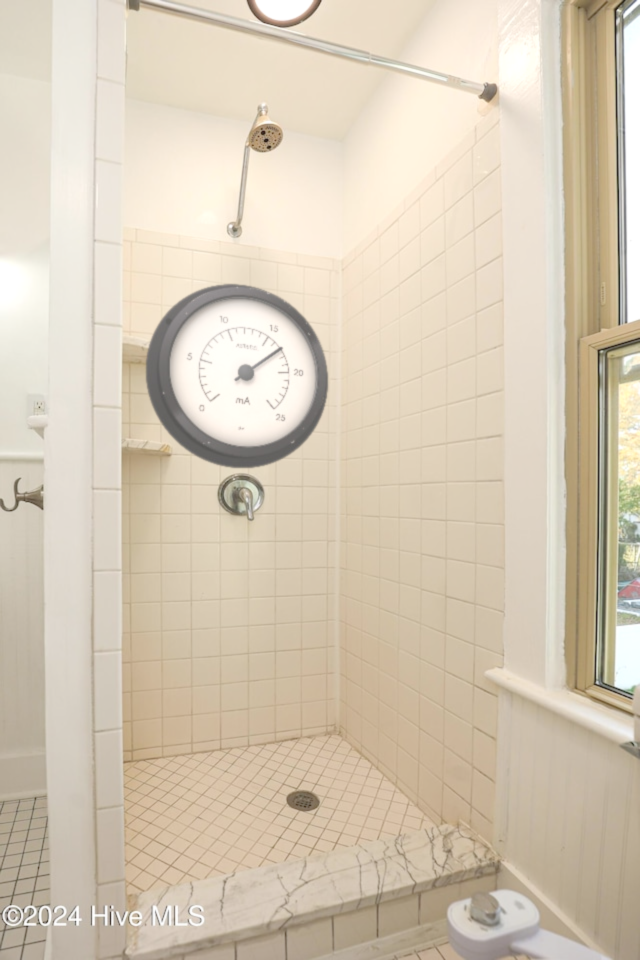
mA 17
